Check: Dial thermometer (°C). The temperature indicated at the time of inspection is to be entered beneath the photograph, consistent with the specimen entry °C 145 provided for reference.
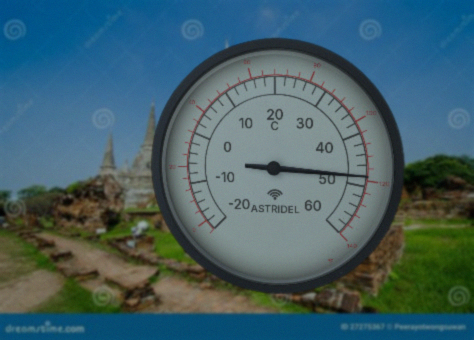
°C 48
